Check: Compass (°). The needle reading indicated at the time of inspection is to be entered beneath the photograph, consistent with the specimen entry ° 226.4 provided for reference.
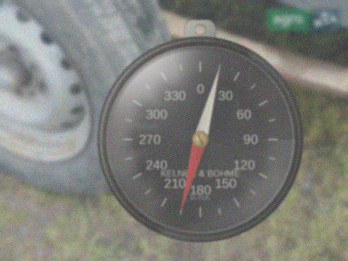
° 195
